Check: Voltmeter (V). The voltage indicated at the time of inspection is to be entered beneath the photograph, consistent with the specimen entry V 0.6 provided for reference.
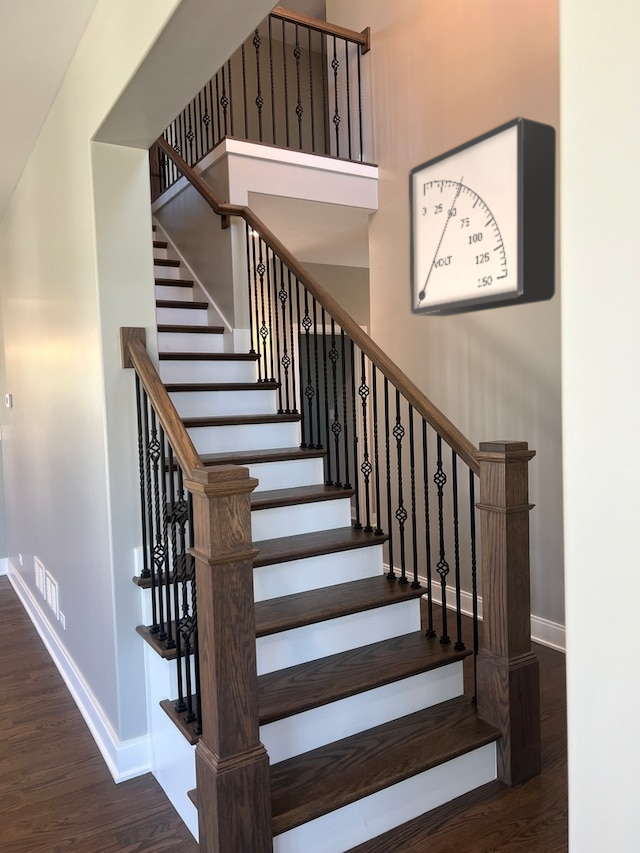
V 50
